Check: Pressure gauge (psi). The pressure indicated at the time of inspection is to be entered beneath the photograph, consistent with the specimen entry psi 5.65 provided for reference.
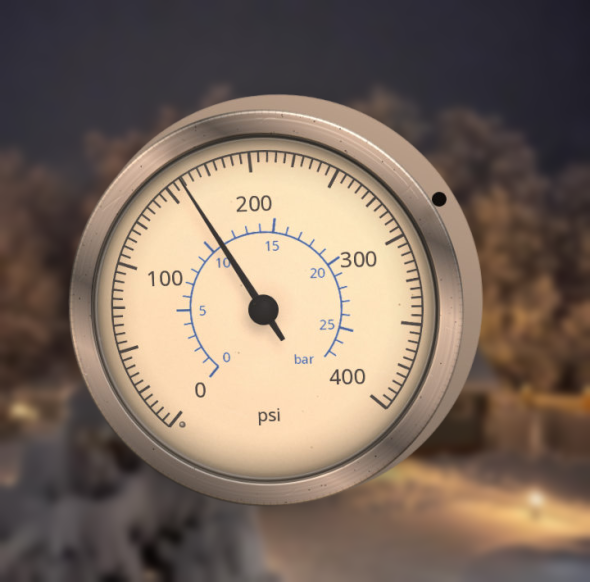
psi 160
